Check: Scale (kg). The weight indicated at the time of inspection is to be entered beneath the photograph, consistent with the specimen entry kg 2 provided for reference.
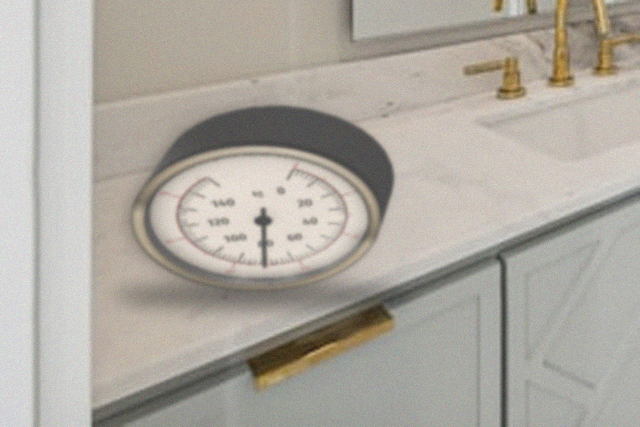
kg 80
